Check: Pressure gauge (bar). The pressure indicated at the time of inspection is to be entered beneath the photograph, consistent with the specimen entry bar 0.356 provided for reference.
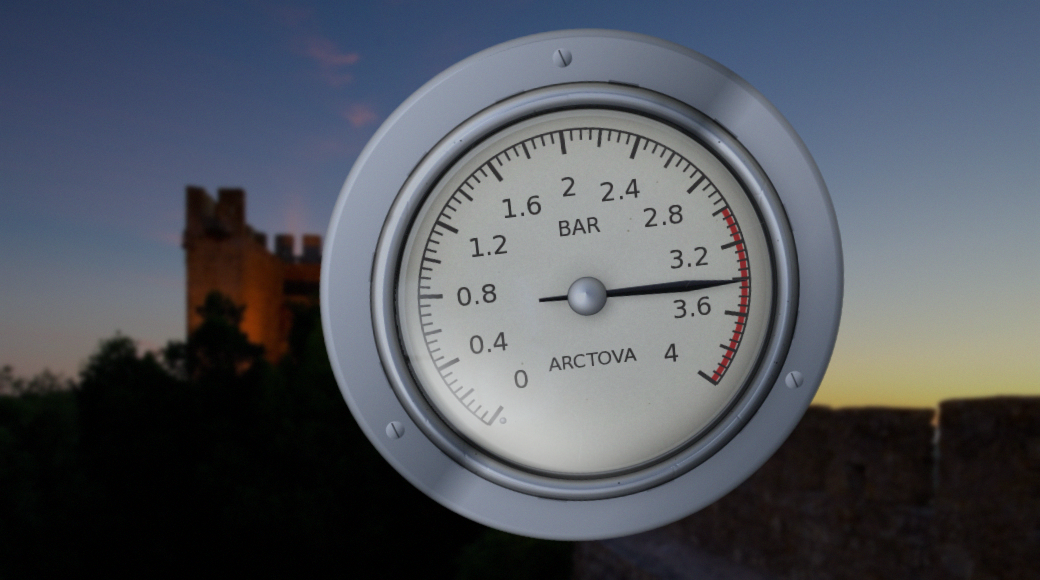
bar 3.4
